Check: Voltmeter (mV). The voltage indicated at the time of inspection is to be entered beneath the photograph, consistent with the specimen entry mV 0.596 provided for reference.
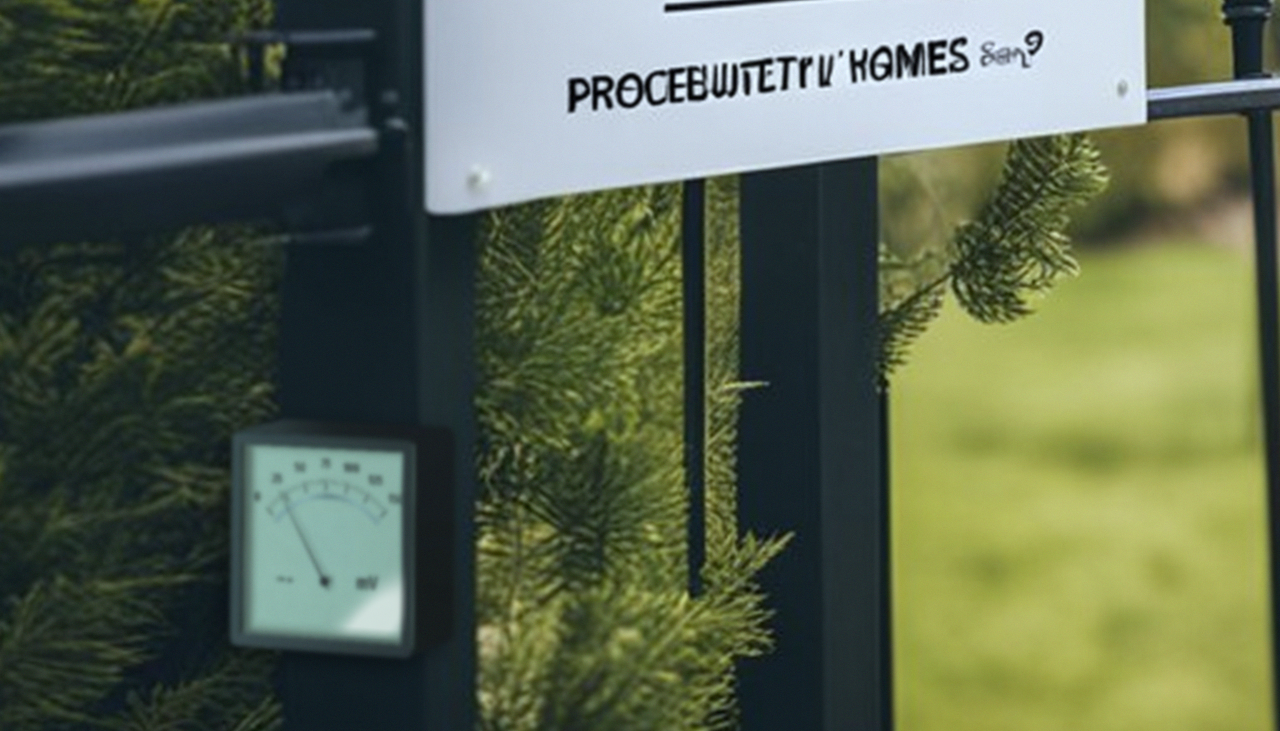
mV 25
